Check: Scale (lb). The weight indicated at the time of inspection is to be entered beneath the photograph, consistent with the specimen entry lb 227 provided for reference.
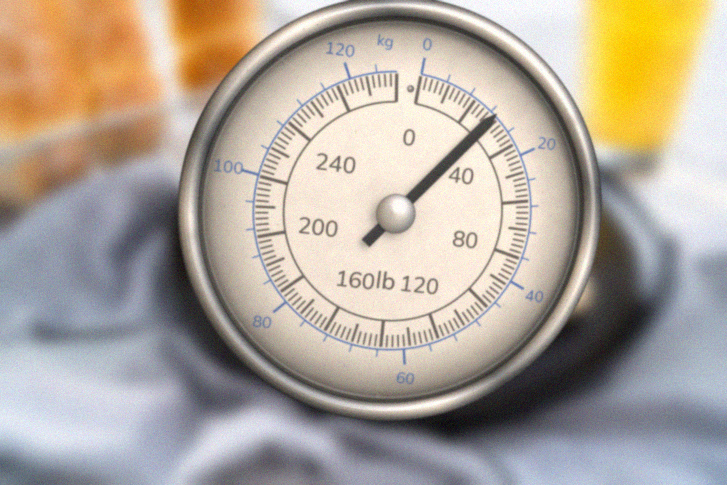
lb 28
